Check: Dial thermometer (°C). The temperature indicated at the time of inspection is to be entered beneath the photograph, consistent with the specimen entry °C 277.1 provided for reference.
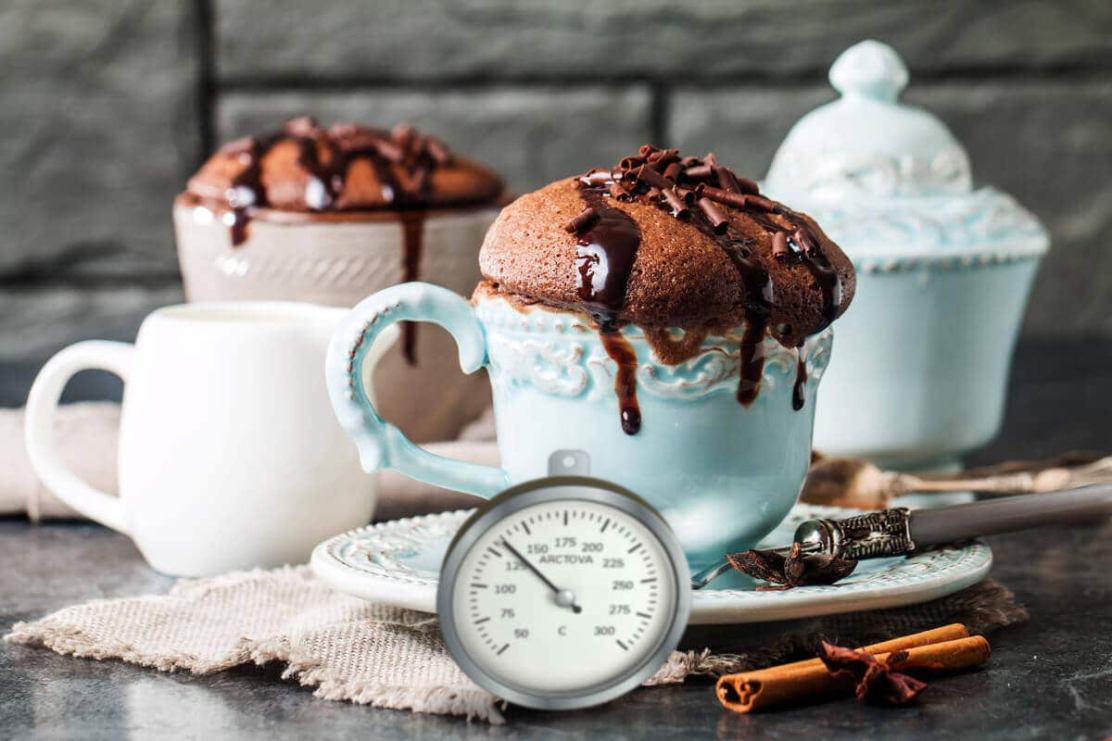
°C 135
